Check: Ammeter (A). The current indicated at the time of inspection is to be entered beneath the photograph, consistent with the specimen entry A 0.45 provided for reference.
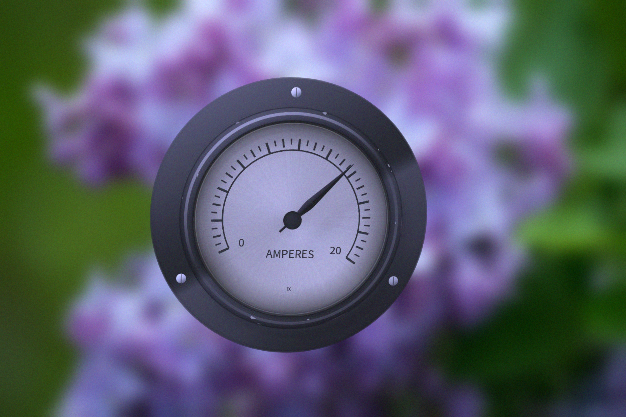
A 13.5
